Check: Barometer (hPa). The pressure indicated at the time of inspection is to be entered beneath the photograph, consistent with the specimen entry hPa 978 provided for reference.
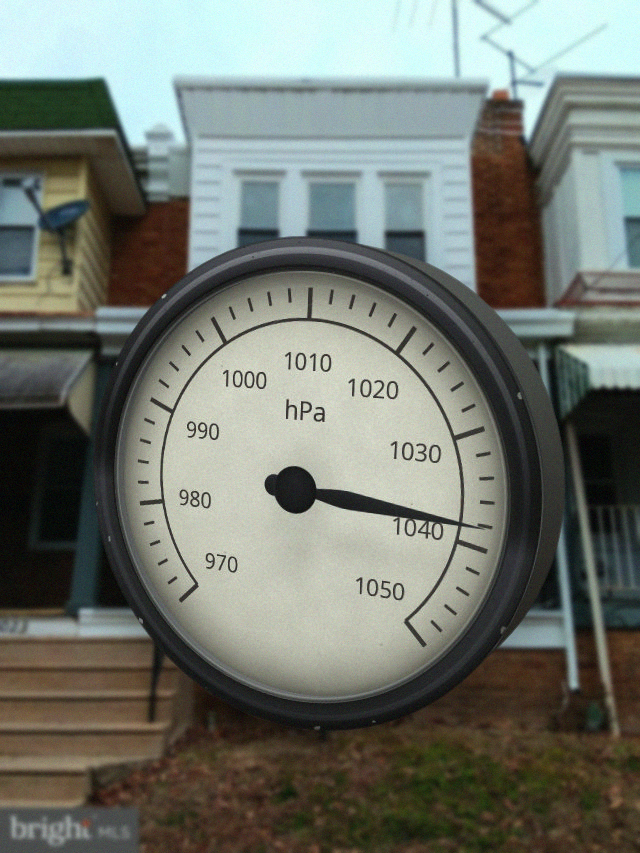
hPa 1038
